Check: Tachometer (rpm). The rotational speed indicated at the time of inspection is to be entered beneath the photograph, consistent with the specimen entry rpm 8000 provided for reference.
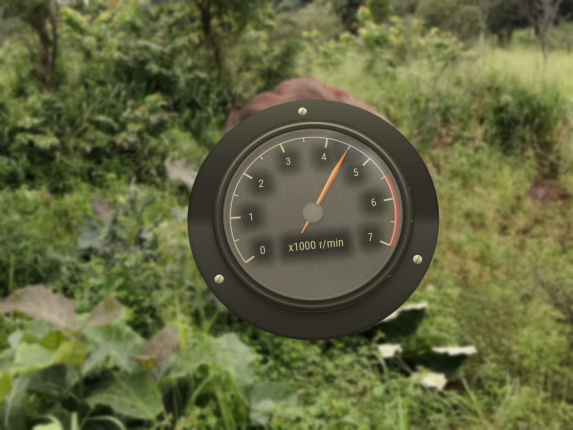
rpm 4500
